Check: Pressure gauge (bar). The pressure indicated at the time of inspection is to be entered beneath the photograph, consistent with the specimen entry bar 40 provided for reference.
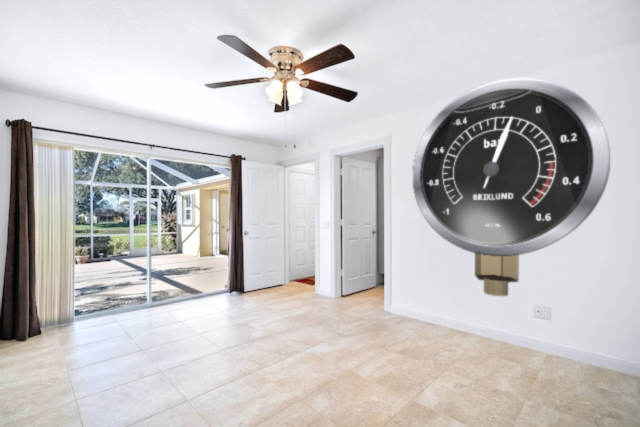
bar -0.1
